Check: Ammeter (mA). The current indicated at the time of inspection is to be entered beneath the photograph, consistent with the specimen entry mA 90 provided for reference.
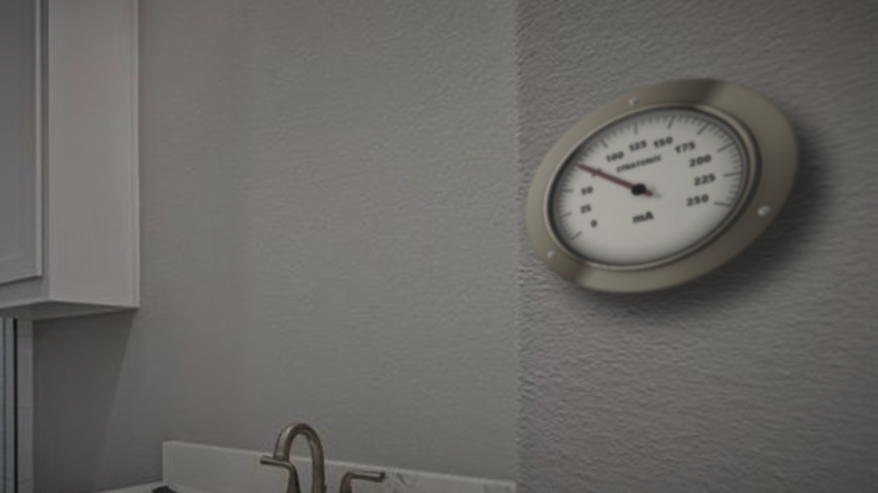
mA 75
